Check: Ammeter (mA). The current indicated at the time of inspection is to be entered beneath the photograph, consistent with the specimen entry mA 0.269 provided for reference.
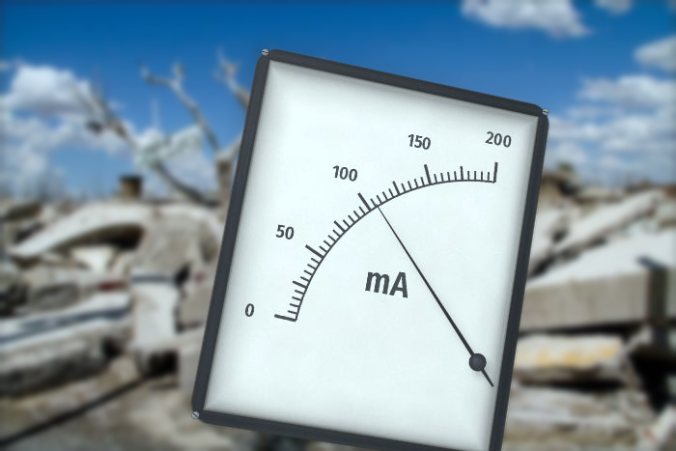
mA 105
